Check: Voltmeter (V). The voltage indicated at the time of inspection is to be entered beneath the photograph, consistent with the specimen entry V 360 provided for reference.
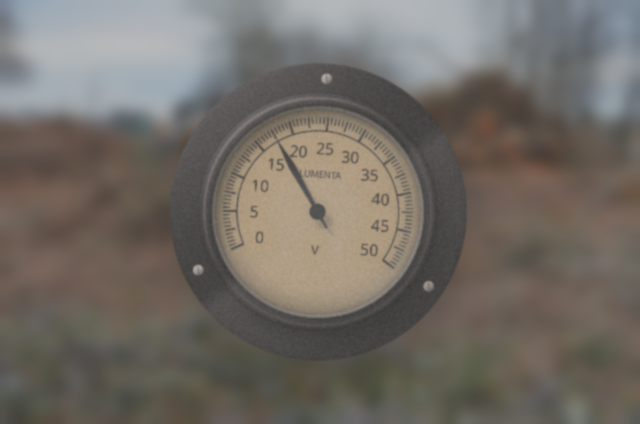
V 17.5
